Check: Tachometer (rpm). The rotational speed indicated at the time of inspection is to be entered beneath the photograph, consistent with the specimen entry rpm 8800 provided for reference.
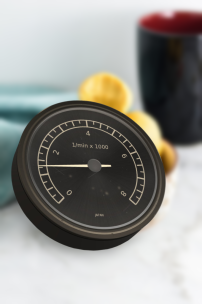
rpm 1250
